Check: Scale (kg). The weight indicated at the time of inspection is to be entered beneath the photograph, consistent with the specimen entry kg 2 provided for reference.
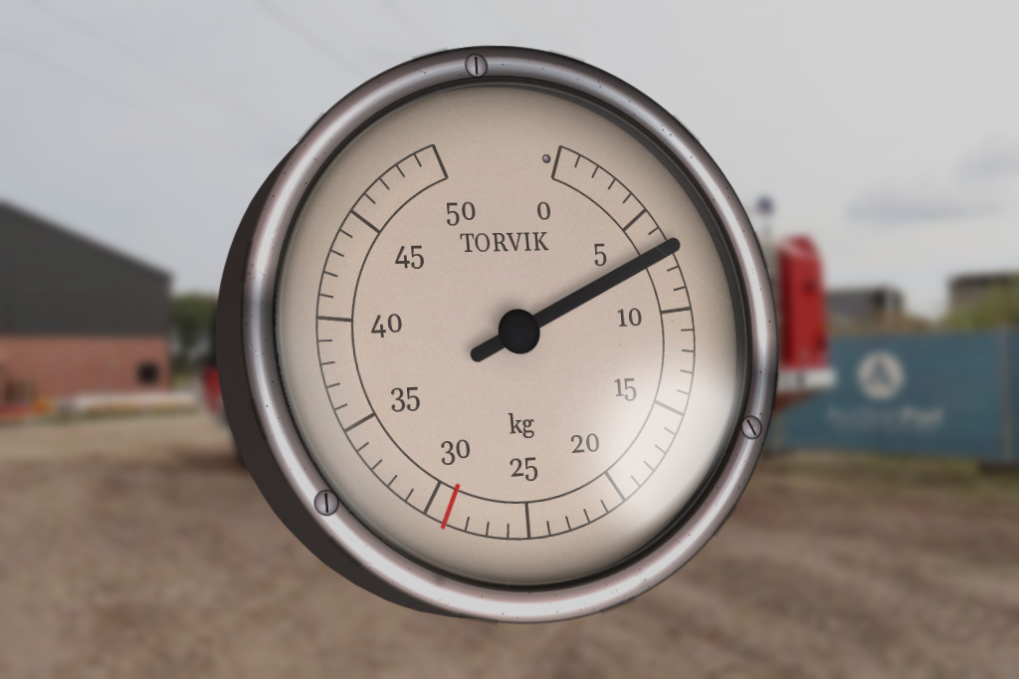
kg 7
